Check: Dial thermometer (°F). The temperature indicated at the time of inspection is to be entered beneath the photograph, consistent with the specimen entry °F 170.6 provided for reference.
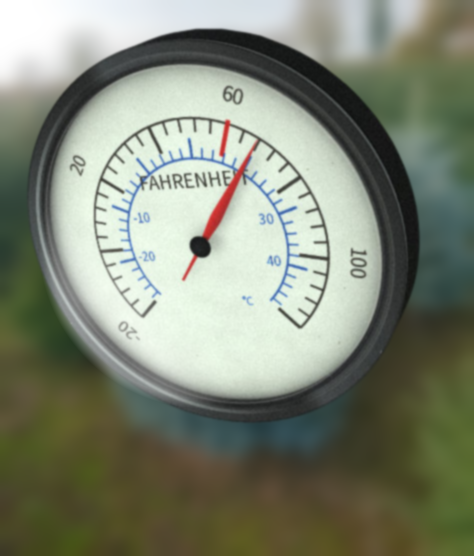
°F 68
